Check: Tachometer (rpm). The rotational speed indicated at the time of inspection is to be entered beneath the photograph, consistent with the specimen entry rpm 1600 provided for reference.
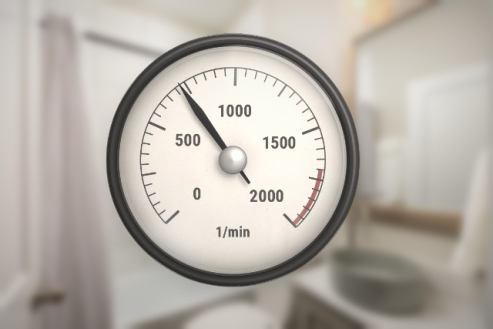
rpm 725
